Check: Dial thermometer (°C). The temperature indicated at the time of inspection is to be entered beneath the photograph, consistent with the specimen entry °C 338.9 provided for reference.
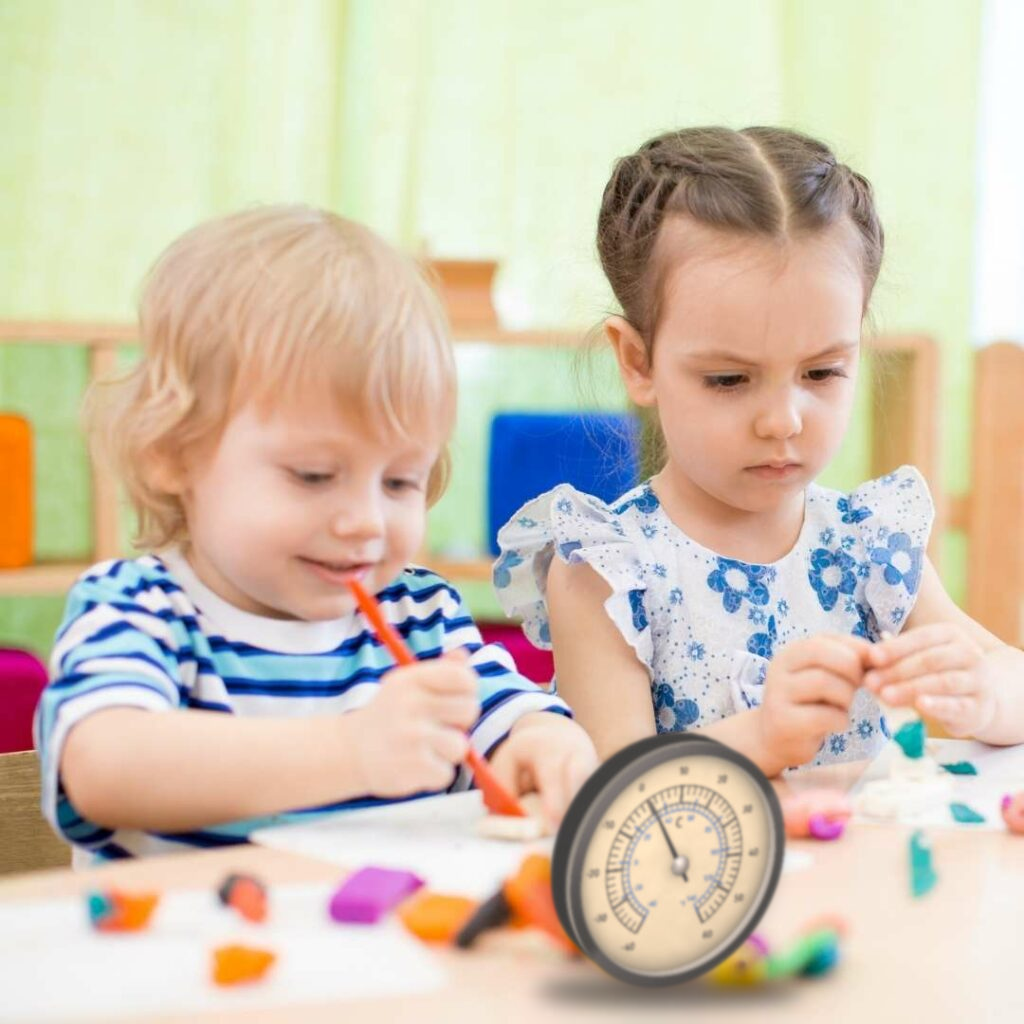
°C 0
